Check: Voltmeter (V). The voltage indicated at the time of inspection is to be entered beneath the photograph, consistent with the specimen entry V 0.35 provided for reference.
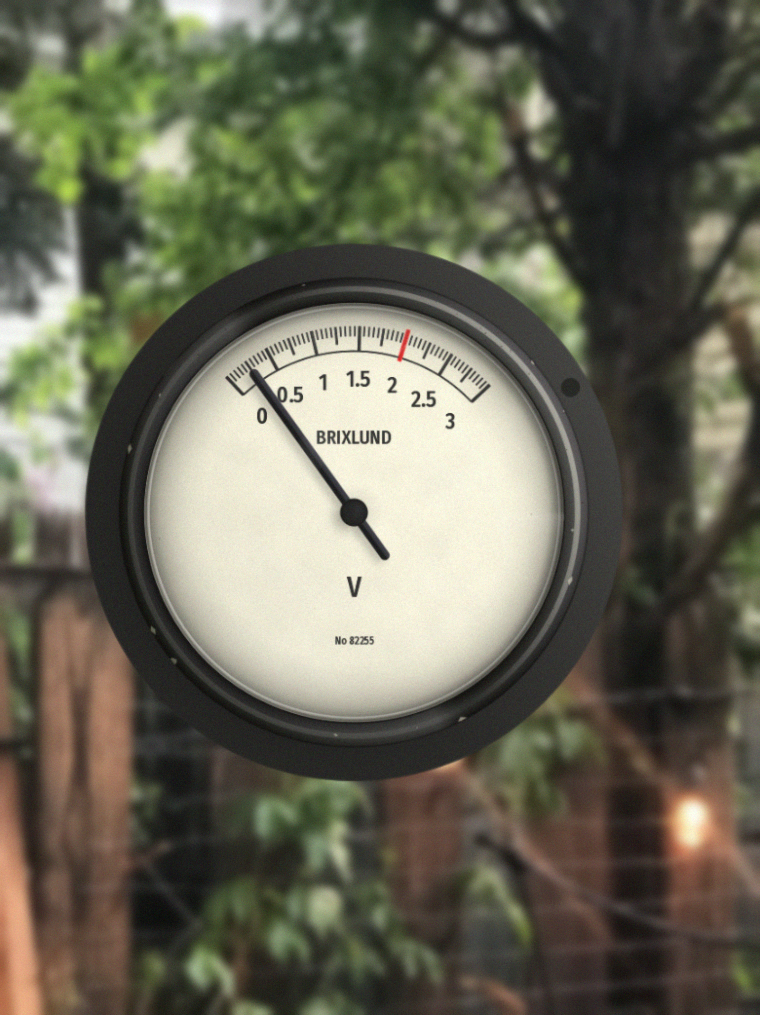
V 0.25
